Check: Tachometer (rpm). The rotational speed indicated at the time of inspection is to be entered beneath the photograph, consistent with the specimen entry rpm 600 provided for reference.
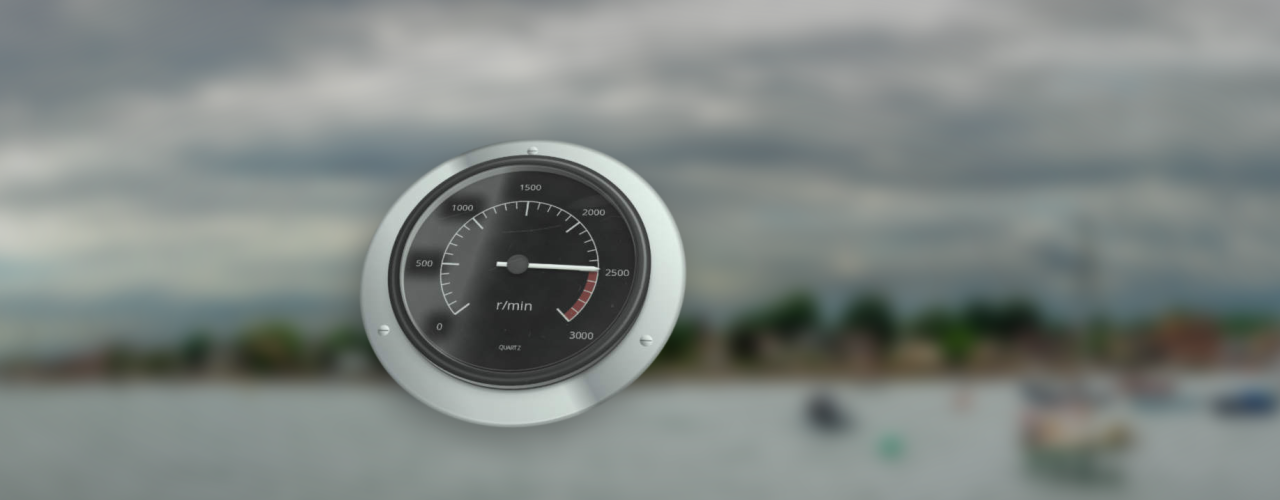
rpm 2500
